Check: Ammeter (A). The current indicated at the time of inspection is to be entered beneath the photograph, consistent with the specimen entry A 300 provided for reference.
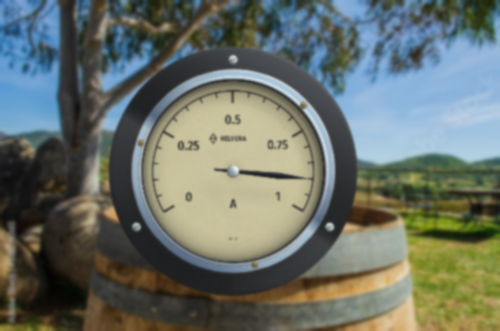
A 0.9
